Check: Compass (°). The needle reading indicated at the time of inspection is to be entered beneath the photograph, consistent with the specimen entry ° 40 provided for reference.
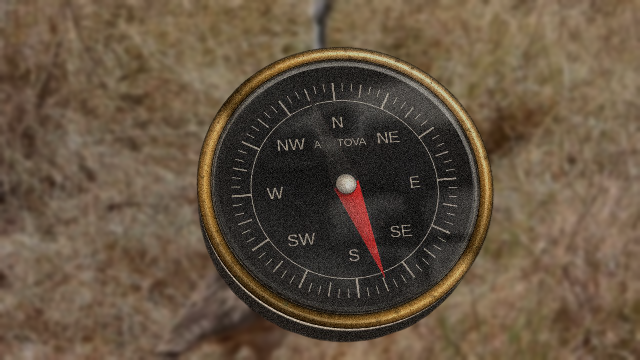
° 165
